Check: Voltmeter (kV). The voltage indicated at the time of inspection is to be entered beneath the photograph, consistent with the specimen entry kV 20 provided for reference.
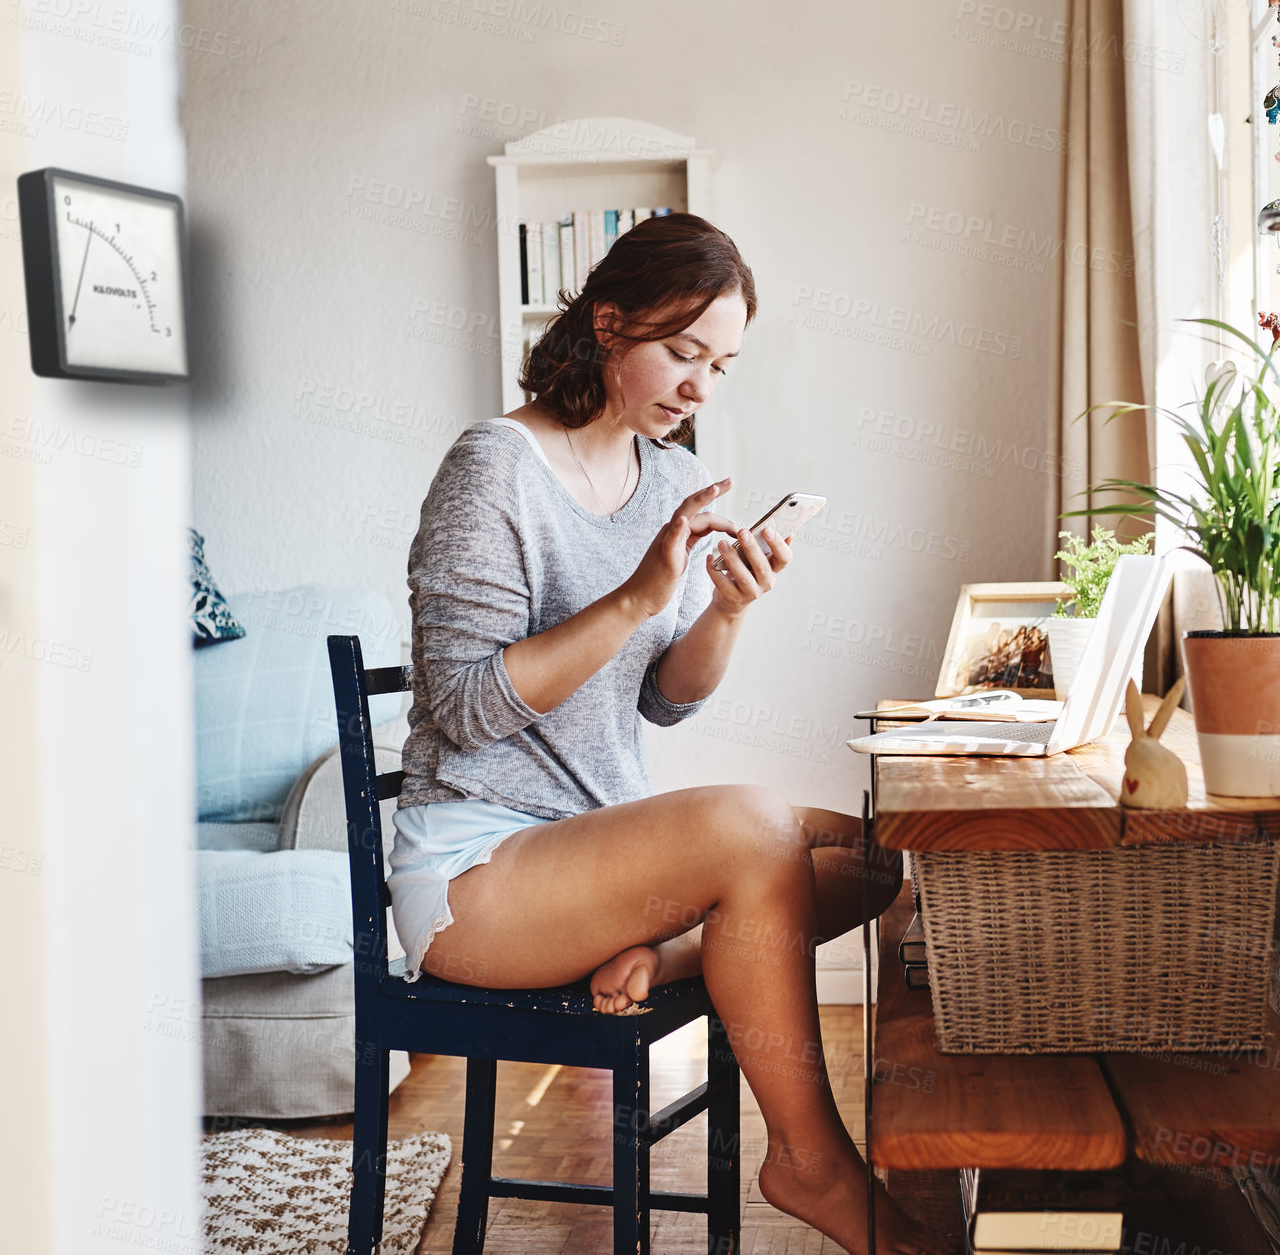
kV 0.5
